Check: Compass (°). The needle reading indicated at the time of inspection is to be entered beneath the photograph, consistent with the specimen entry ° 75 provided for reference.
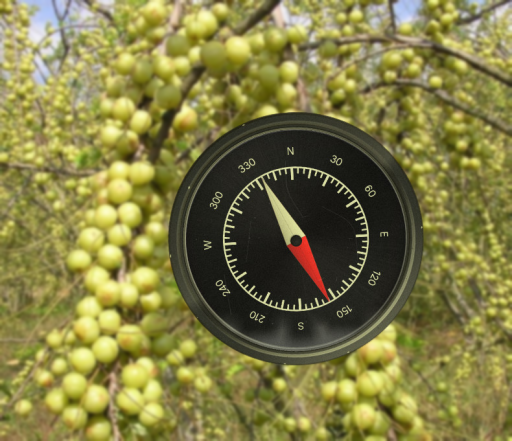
° 155
